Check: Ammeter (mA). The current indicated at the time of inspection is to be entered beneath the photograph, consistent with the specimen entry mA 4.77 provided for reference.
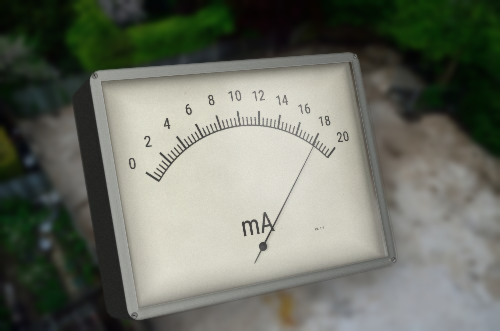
mA 18
